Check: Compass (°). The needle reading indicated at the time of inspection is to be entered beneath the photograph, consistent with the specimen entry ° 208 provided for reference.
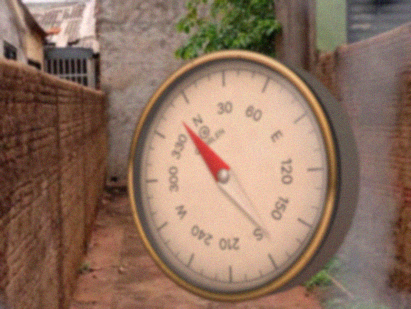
° 350
